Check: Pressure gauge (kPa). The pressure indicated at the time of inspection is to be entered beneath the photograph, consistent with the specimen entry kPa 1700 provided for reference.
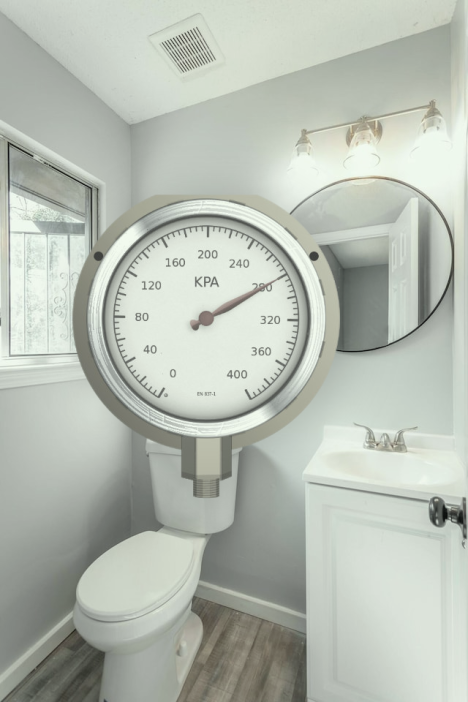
kPa 280
